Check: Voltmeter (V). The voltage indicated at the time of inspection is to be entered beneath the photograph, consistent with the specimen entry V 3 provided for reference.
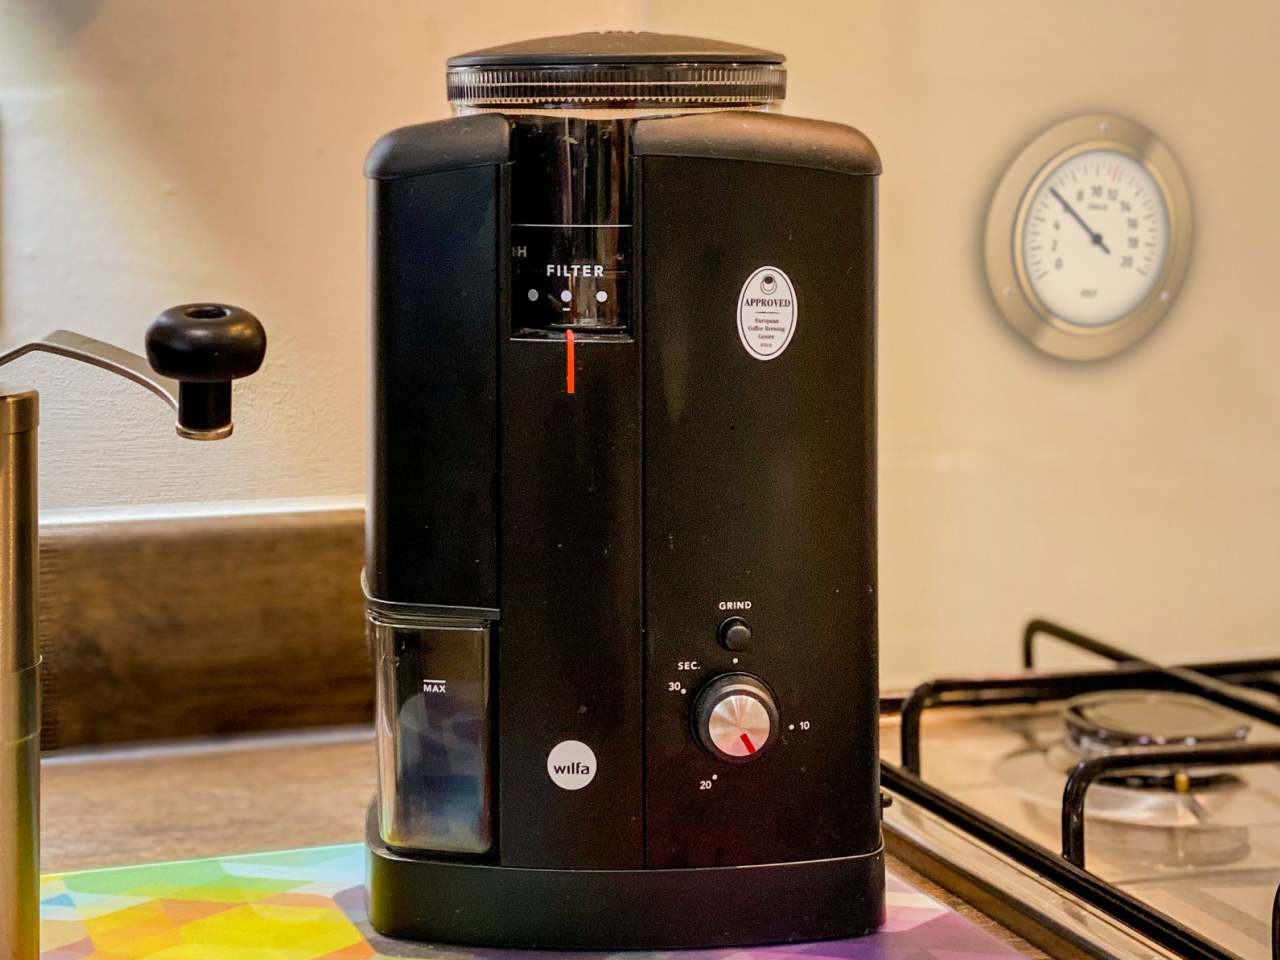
V 6
